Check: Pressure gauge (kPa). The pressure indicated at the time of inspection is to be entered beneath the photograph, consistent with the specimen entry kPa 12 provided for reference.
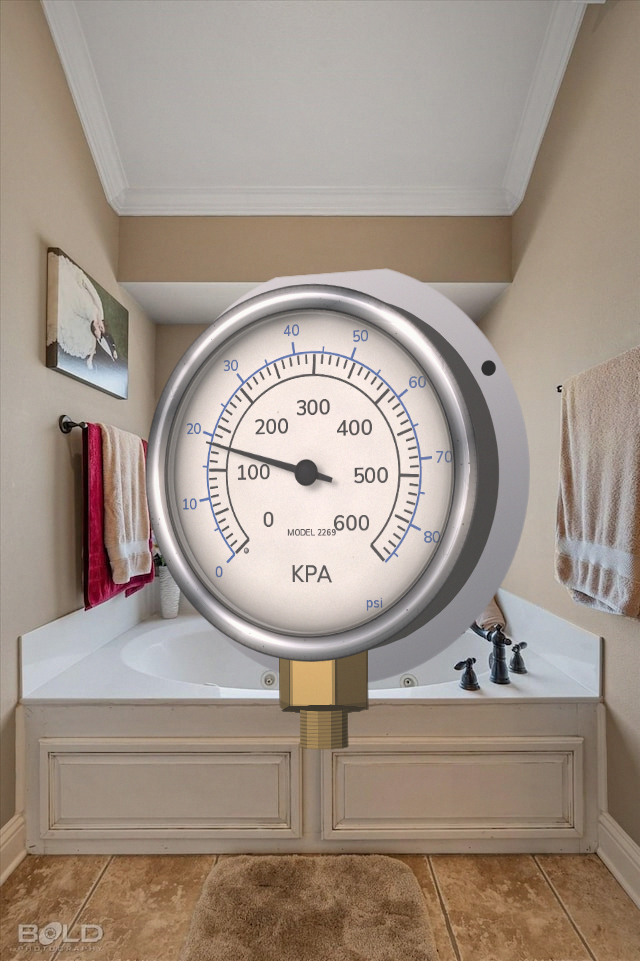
kPa 130
